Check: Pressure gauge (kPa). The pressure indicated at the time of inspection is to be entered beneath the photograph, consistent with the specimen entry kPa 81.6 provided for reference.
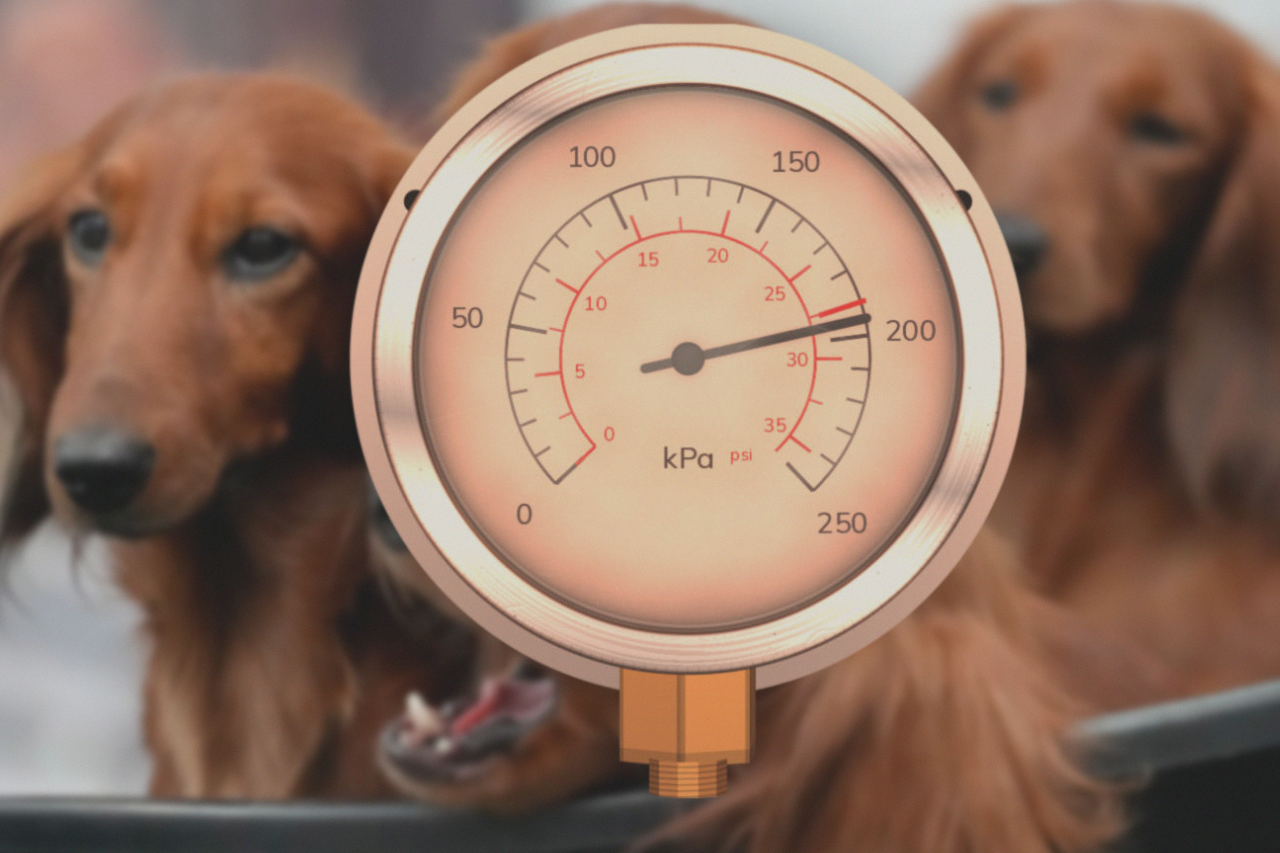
kPa 195
